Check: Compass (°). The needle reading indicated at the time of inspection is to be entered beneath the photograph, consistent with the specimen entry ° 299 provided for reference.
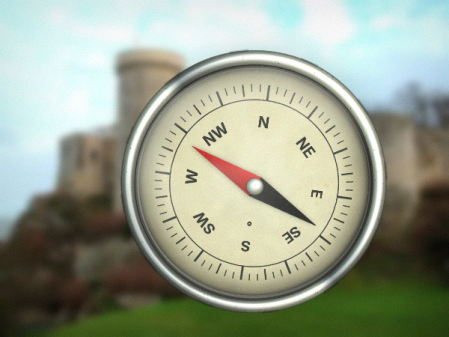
° 295
